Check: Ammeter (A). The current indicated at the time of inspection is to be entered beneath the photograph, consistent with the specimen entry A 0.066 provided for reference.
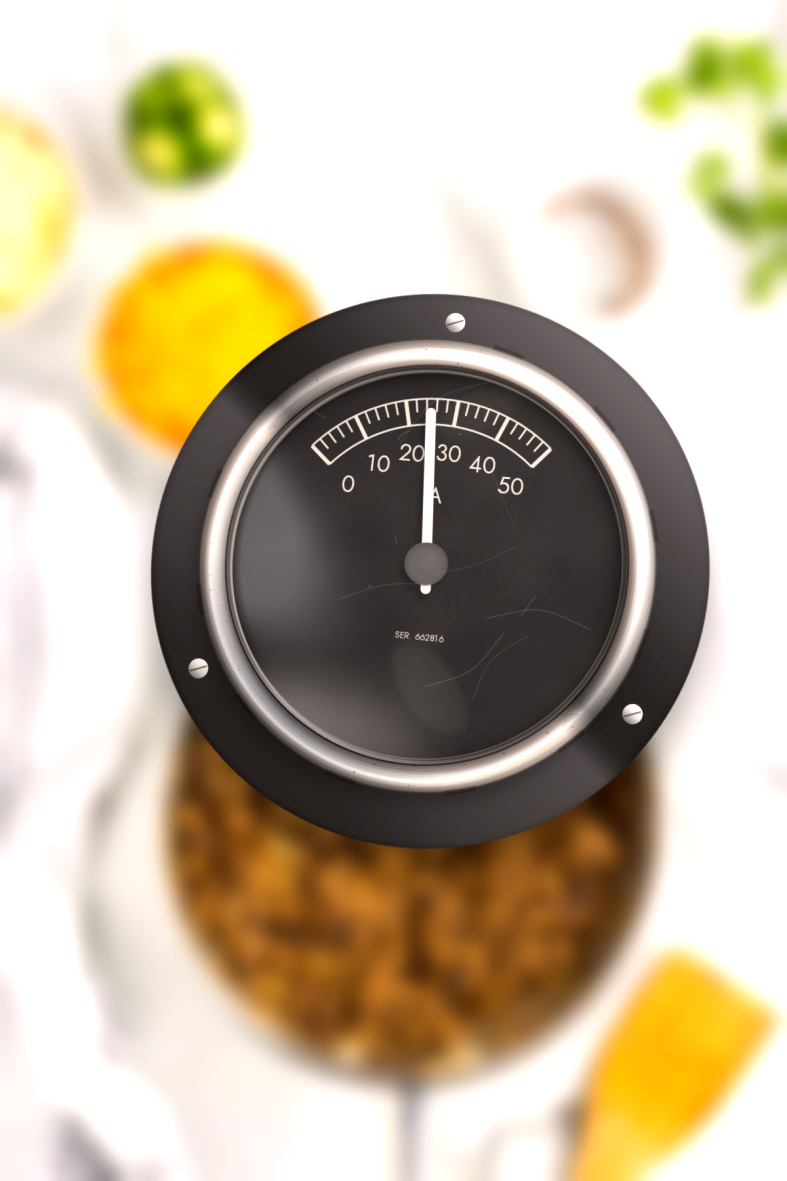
A 25
